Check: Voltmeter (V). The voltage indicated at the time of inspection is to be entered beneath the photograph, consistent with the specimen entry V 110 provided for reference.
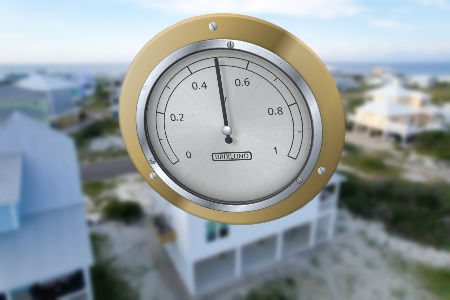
V 0.5
